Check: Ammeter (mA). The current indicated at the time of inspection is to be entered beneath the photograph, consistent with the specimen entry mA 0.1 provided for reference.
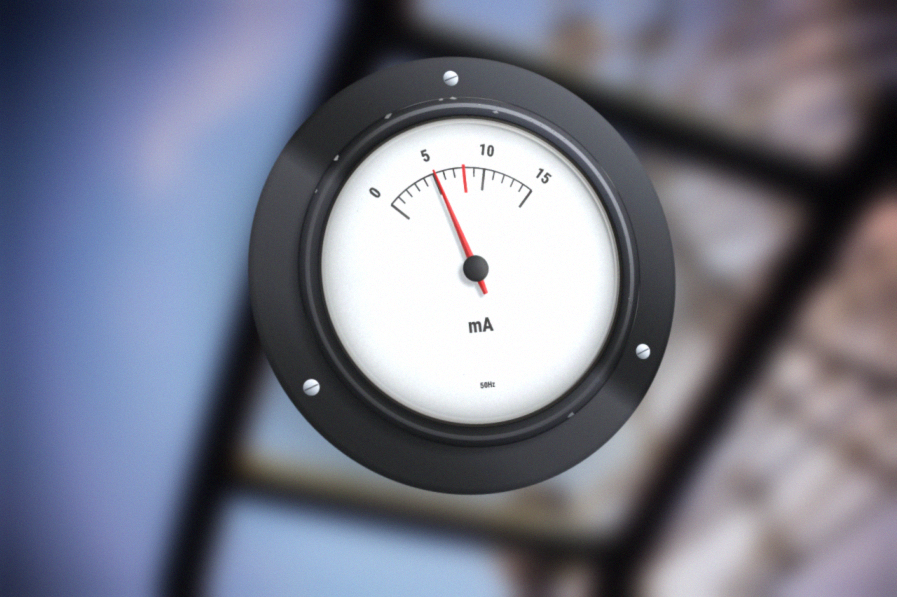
mA 5
